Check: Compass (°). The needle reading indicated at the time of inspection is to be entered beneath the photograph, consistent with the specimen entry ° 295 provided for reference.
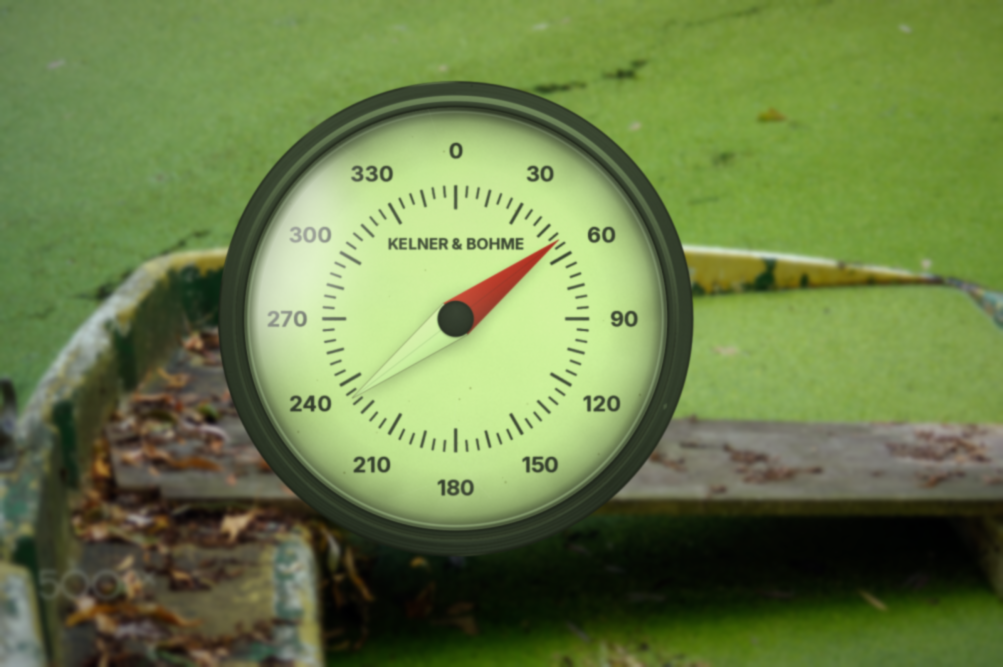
° 52.5
